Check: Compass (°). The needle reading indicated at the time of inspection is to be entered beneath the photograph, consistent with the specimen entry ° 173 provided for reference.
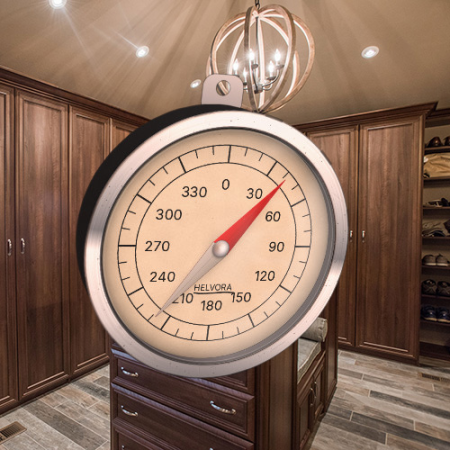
° 40
